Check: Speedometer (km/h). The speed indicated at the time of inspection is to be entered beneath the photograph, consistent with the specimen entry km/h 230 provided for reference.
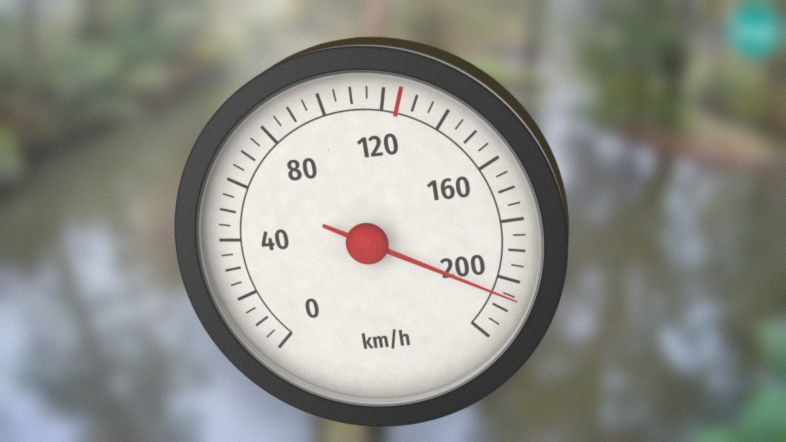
km/h 205
